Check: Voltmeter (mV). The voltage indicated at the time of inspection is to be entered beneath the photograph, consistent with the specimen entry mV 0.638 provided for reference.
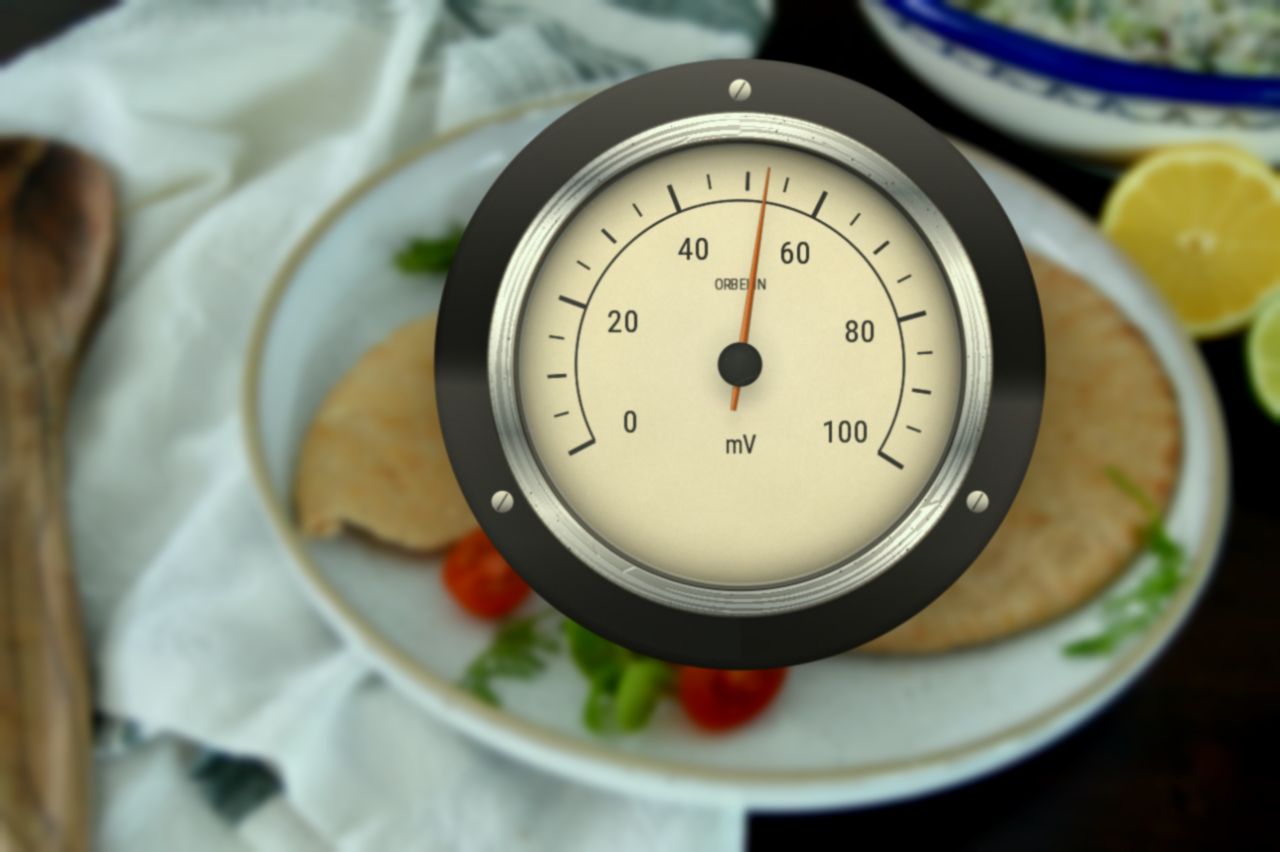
mV 52.5
